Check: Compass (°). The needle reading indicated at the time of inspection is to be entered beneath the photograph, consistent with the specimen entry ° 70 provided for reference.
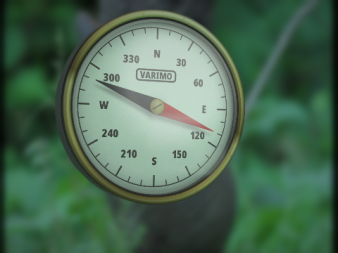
° 110
